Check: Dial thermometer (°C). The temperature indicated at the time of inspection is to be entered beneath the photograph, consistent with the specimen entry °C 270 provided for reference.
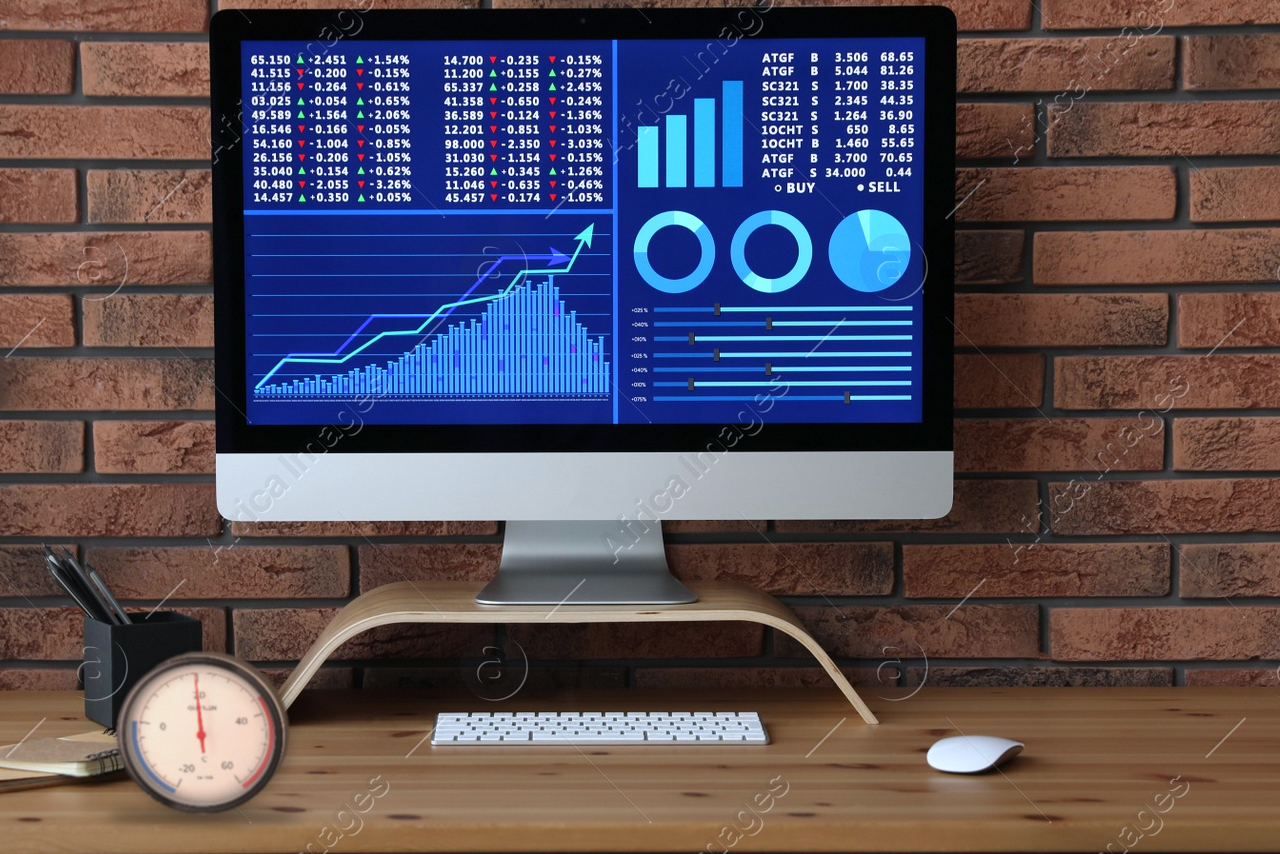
°C 20
